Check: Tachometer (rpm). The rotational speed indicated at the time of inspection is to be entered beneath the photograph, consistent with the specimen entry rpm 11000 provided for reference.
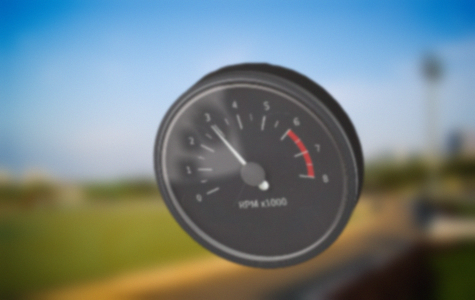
rpm 3000
